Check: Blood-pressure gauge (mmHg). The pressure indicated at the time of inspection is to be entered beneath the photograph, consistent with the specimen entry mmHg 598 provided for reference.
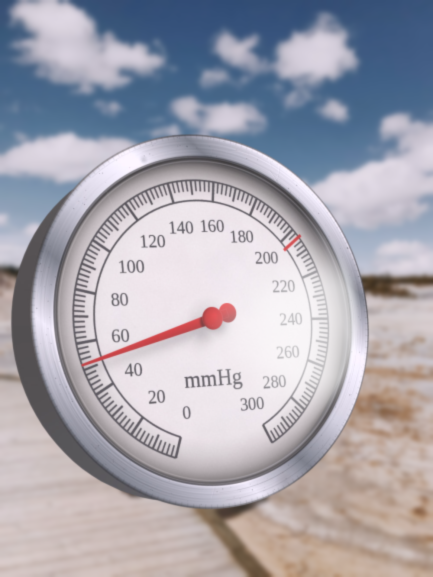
mmHg 52
